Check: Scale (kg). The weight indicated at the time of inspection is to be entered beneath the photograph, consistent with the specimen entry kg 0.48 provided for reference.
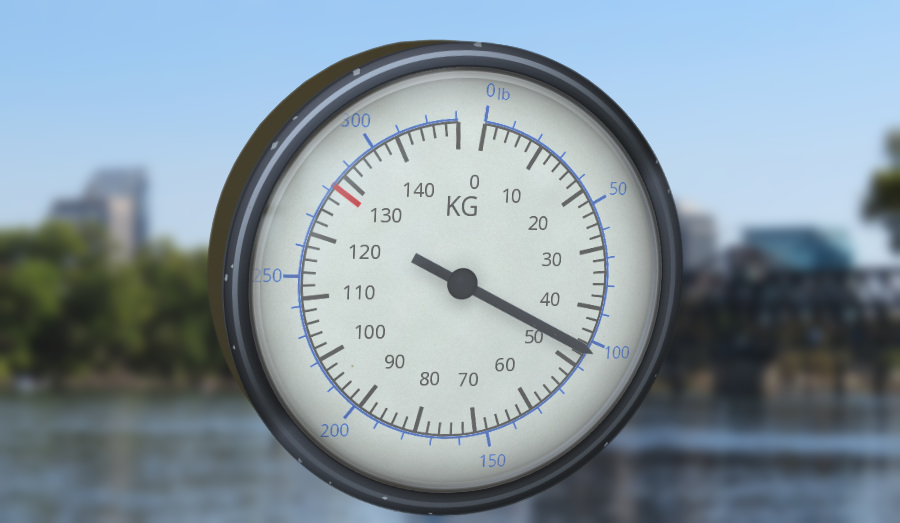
kg 47
